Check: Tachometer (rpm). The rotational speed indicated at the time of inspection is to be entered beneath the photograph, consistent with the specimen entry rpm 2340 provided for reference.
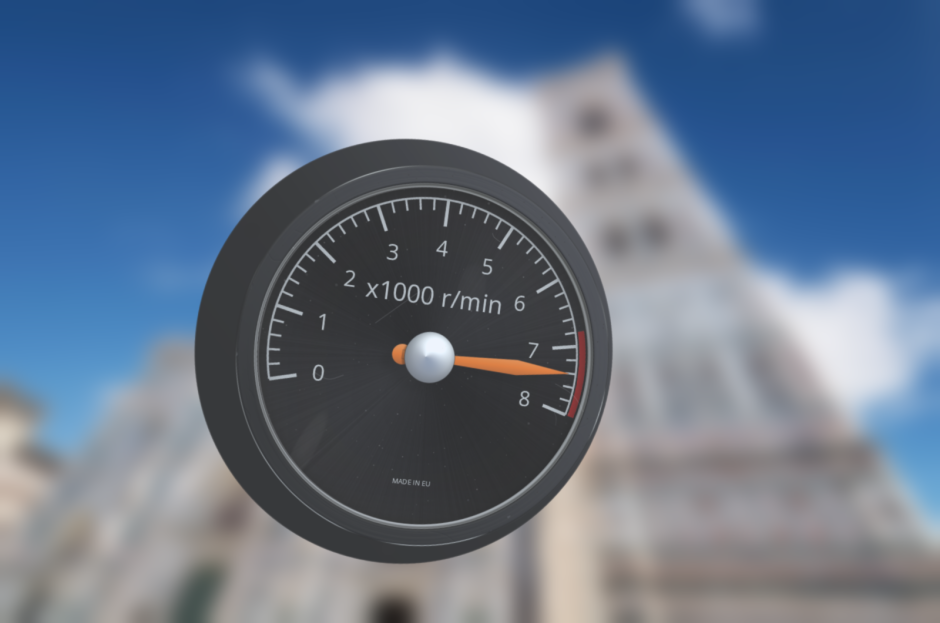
rpm 7400
